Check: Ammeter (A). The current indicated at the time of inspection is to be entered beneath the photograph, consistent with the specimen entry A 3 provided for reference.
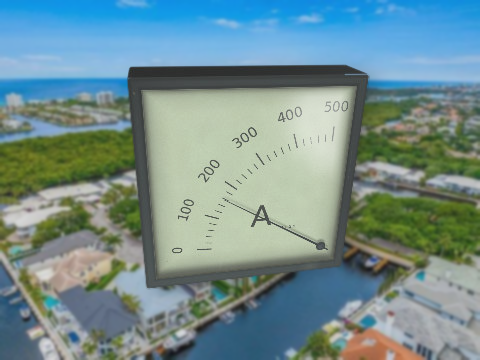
A 160
